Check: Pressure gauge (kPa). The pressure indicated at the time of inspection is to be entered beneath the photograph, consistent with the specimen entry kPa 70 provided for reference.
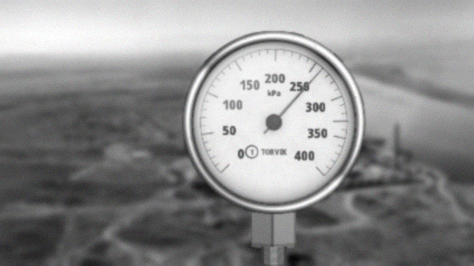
kPa 260
